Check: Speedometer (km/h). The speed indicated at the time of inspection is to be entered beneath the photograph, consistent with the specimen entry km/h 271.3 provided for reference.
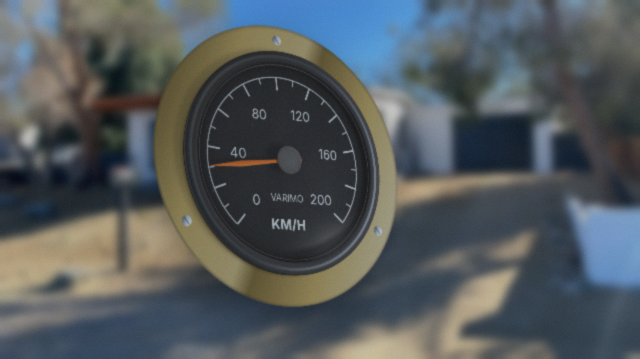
km/h 30
